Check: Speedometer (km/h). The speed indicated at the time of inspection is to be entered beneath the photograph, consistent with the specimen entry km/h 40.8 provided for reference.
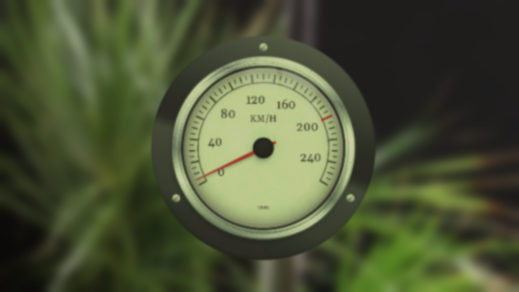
km/h 5
